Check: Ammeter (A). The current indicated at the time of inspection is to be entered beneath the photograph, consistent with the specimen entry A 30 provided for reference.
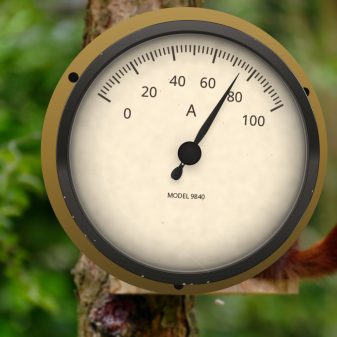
A 74
